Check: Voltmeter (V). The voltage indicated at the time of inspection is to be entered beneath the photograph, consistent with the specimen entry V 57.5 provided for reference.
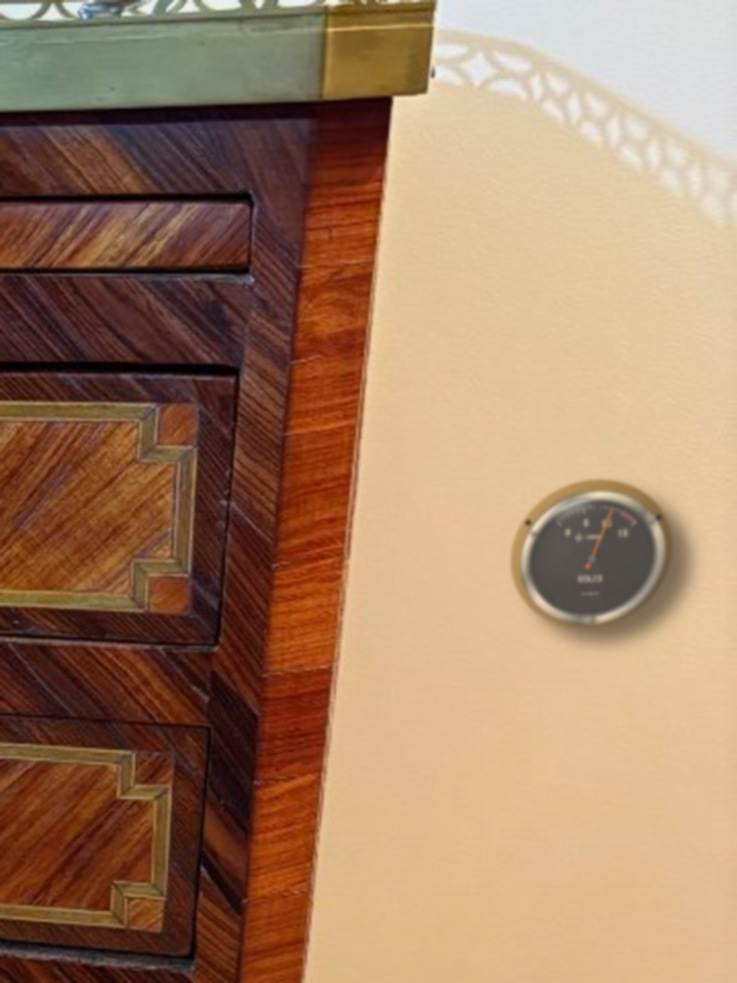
V 10
